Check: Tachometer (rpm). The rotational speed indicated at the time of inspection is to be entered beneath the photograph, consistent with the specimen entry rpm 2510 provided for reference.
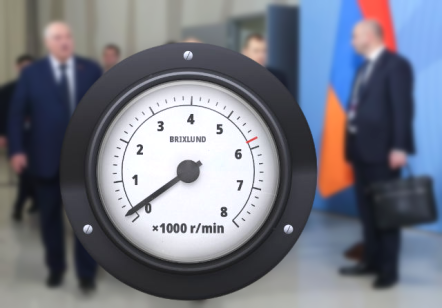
rpm 200
